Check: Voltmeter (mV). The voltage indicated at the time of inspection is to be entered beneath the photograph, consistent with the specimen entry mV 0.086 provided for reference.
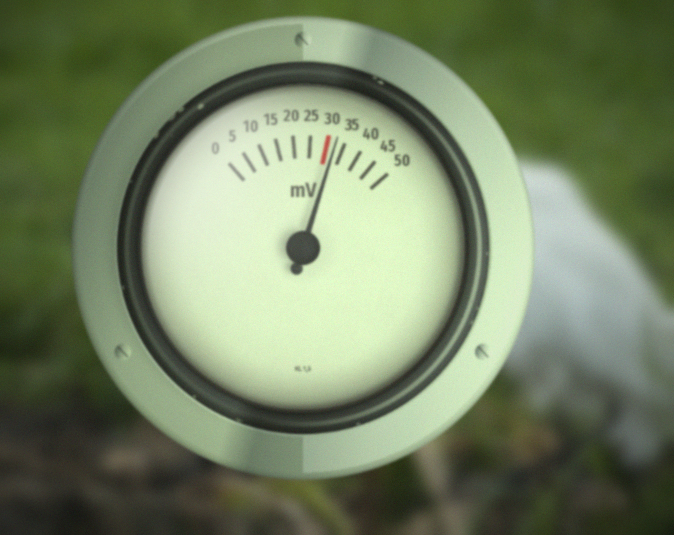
mV 32.5
